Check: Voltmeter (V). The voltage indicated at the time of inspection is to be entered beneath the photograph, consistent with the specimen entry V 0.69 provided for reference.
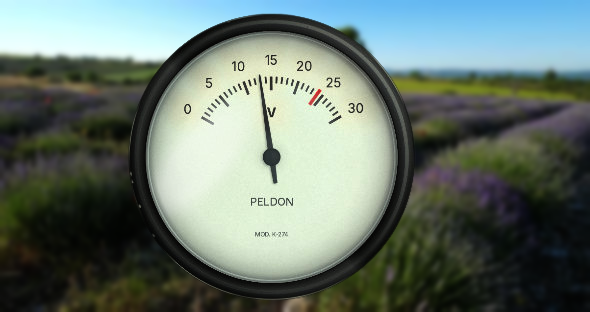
V 13
